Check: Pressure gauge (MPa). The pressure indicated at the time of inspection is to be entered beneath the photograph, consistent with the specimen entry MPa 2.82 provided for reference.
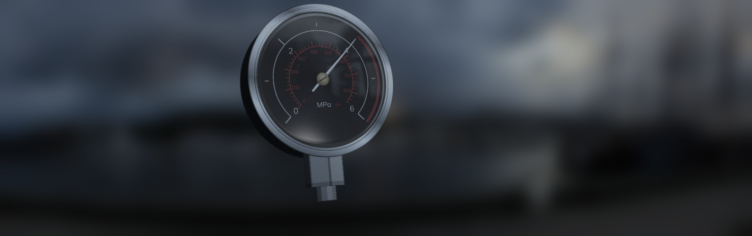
MPa 4
